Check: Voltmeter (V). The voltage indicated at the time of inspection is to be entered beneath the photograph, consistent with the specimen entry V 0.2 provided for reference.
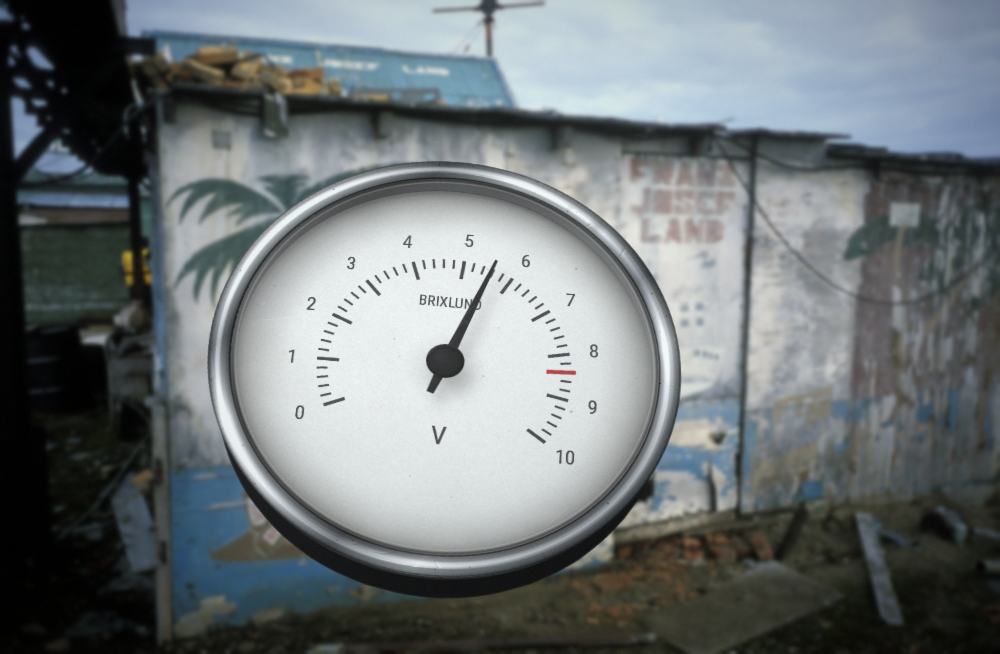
V 5.6
